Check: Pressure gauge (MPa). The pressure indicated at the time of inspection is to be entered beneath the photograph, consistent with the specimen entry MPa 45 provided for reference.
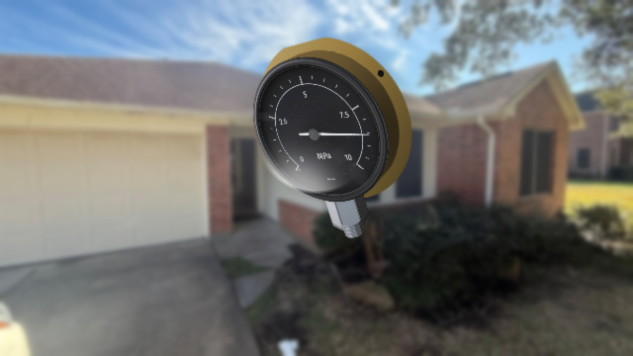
MPa 8.5
